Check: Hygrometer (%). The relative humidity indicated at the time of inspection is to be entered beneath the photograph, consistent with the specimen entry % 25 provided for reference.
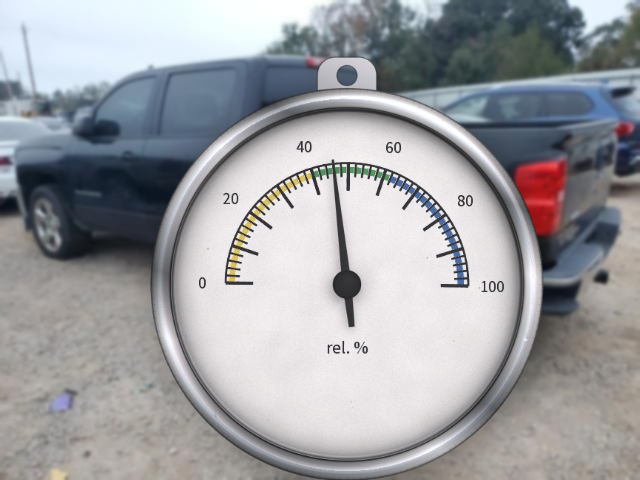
% 46
